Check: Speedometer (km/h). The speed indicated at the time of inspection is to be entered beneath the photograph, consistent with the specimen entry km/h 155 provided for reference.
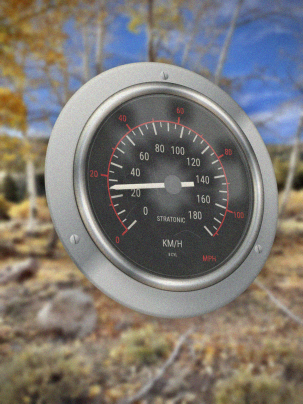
km/h 25
